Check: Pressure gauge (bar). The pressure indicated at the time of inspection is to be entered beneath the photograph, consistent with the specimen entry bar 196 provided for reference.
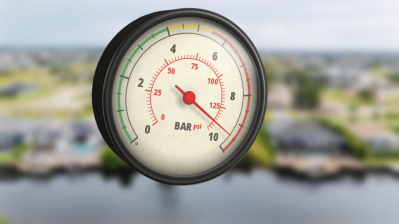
bar 9.5
